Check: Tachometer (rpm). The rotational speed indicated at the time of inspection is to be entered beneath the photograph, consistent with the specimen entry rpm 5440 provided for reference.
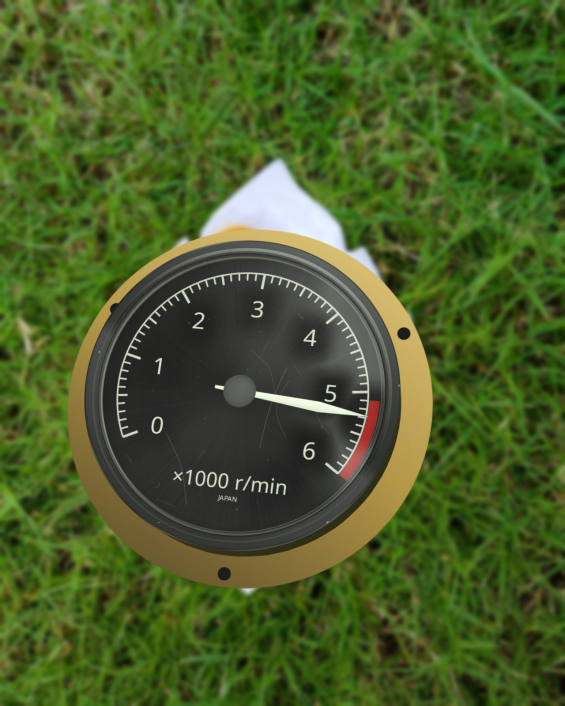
rpm 5300
